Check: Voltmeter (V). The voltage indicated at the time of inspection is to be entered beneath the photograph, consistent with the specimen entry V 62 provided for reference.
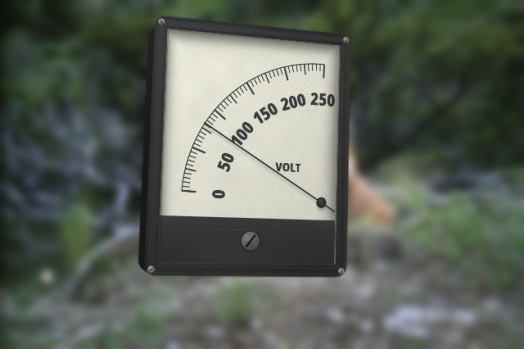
V 80
